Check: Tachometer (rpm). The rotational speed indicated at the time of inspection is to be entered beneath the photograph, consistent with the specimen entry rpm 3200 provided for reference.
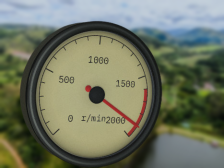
rpm 1900
